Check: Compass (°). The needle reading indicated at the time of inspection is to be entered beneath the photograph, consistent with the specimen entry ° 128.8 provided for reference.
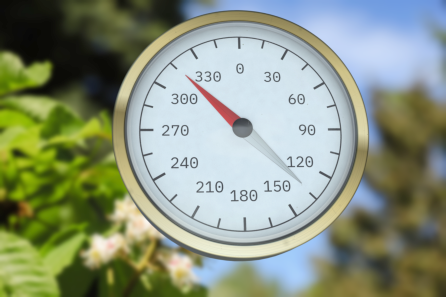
° 315
